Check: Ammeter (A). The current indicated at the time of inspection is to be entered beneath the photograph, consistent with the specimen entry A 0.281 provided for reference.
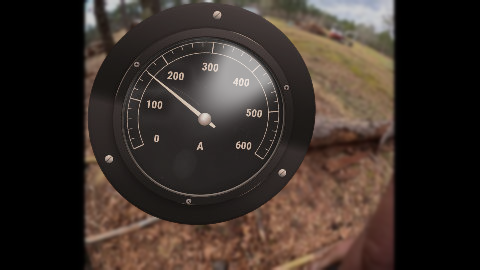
A 160
